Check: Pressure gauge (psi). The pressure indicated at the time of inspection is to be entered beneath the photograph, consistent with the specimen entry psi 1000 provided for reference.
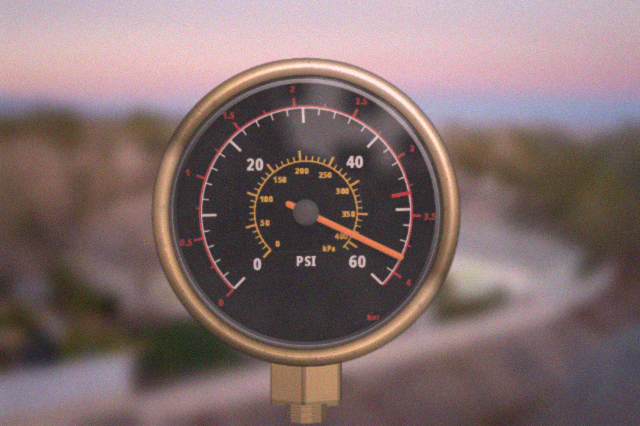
psi 56
